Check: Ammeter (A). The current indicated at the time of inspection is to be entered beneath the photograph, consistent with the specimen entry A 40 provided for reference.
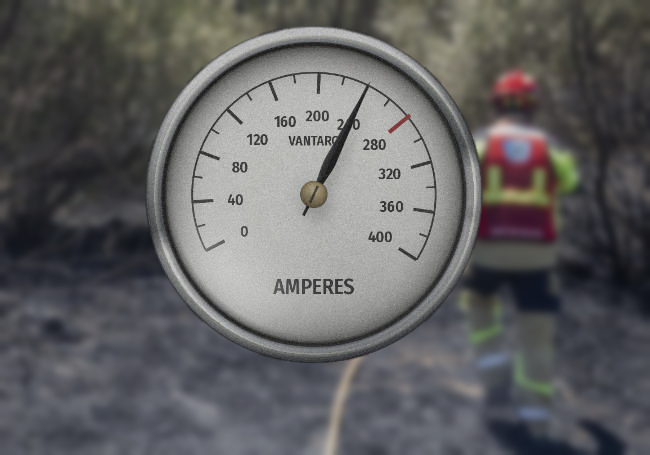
A 240
